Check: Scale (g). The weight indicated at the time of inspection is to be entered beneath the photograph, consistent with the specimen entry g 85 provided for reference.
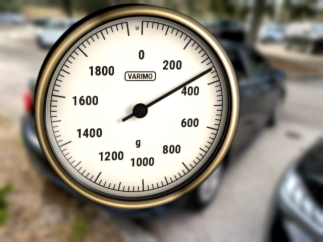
g 340
